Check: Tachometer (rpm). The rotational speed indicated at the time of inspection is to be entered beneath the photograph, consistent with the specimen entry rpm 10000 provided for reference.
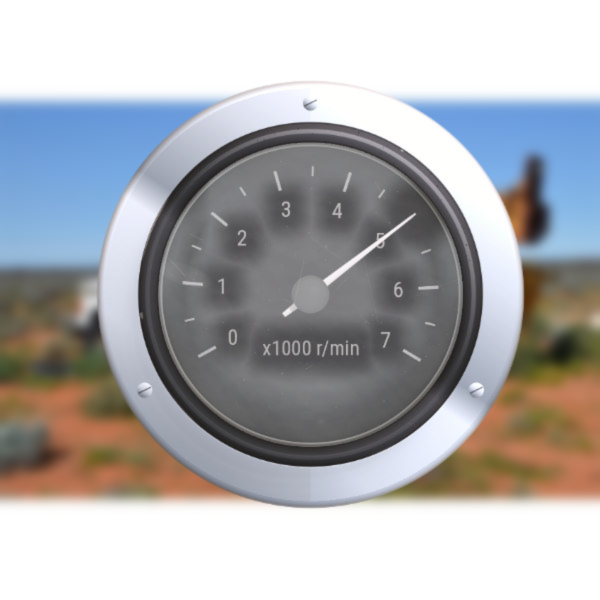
rpm 5000
